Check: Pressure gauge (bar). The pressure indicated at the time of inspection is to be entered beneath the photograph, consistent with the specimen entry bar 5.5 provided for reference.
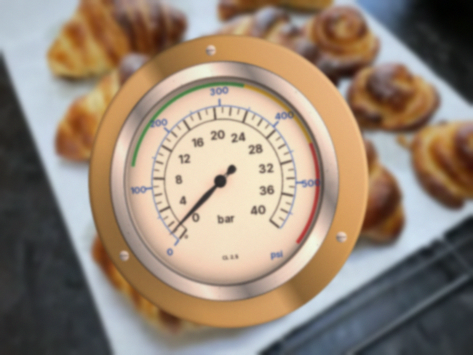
bar 1
